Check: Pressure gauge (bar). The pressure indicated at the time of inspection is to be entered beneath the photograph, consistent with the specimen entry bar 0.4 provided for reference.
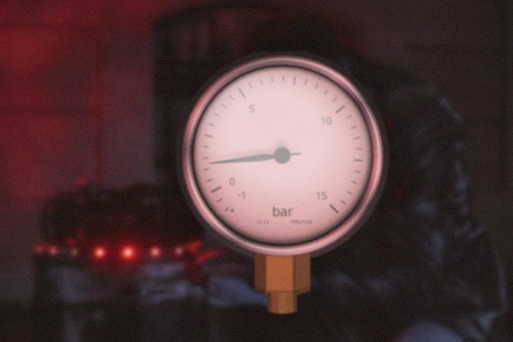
bar 1.25
